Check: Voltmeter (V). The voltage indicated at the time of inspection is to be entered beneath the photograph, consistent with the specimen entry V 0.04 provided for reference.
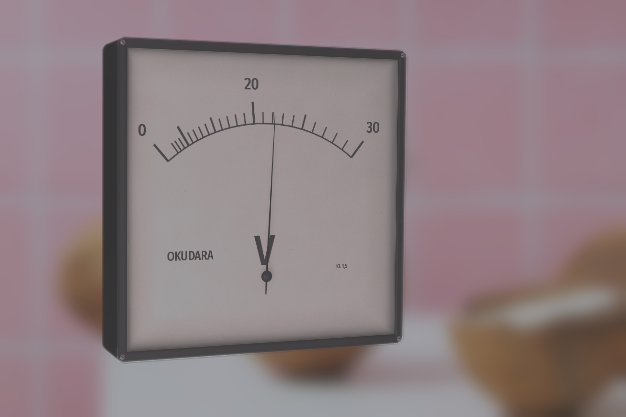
V 22
